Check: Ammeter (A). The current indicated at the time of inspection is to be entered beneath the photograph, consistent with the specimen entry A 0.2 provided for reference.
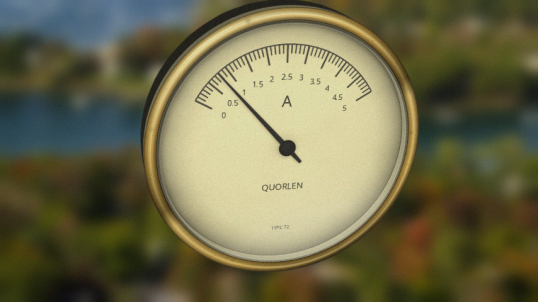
A 0.8
